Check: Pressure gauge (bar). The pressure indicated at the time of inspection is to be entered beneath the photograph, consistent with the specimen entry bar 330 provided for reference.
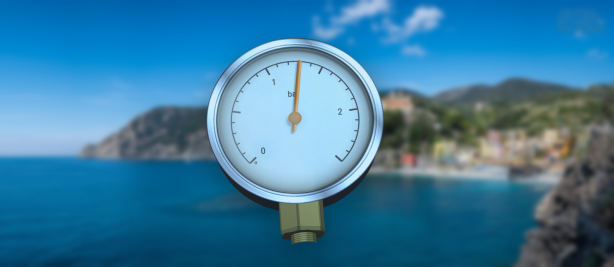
bar 1.3
